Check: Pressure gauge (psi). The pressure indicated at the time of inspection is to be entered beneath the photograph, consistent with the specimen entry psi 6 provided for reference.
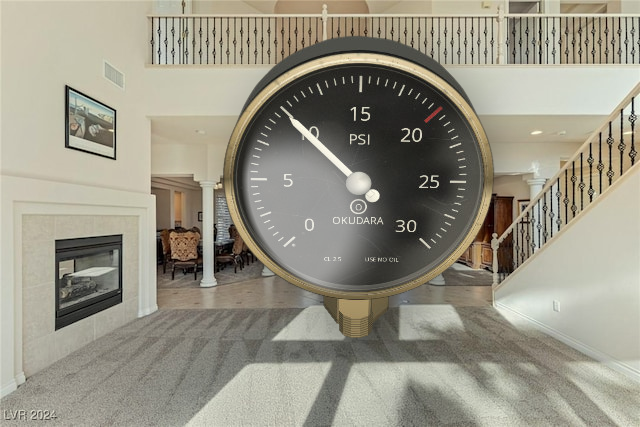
psi 10
